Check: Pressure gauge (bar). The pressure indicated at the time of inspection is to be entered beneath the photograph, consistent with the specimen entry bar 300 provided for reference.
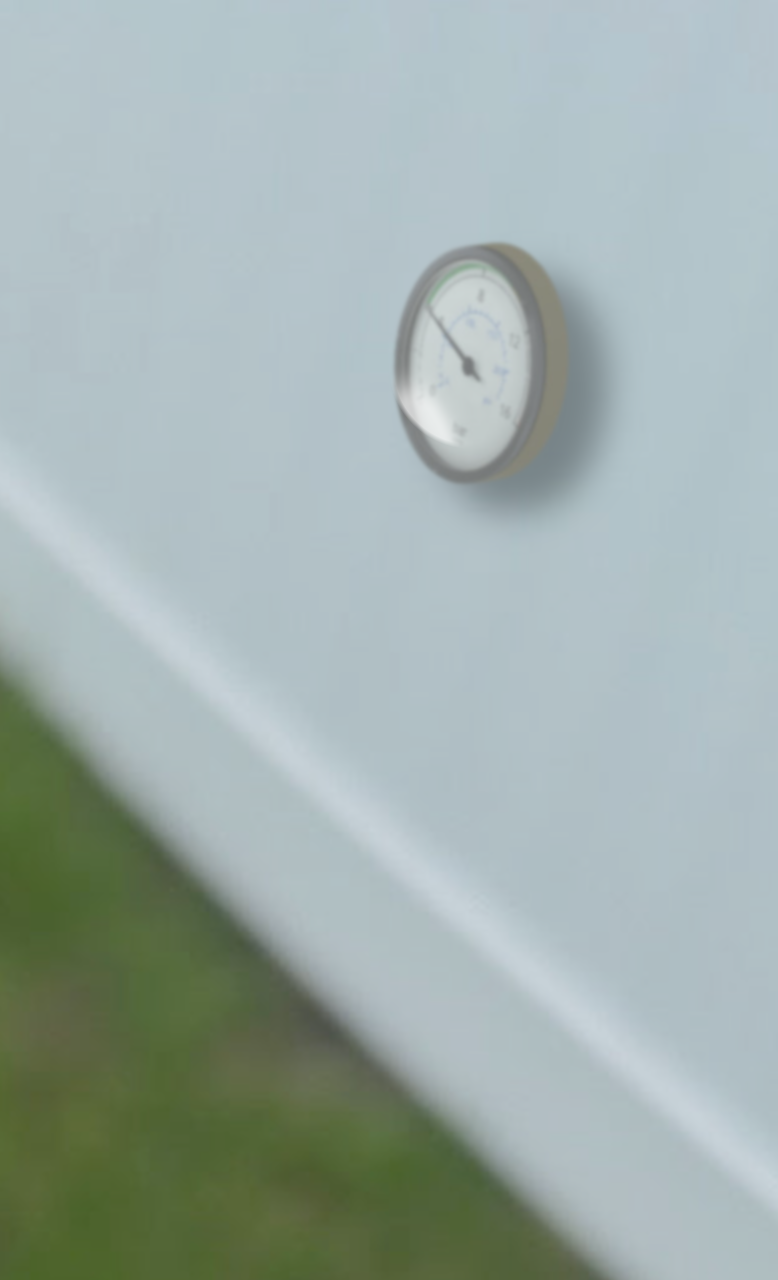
bar 4
